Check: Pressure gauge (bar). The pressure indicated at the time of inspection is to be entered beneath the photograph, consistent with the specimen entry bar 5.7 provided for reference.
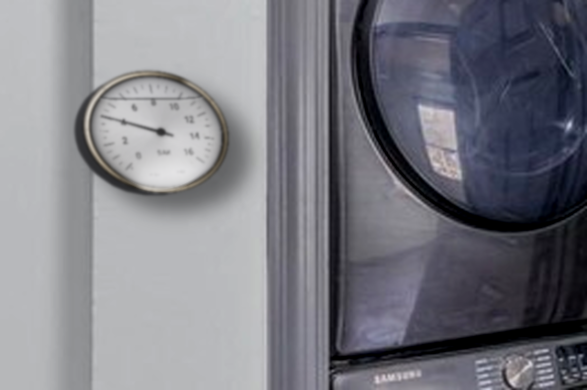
bar 4
